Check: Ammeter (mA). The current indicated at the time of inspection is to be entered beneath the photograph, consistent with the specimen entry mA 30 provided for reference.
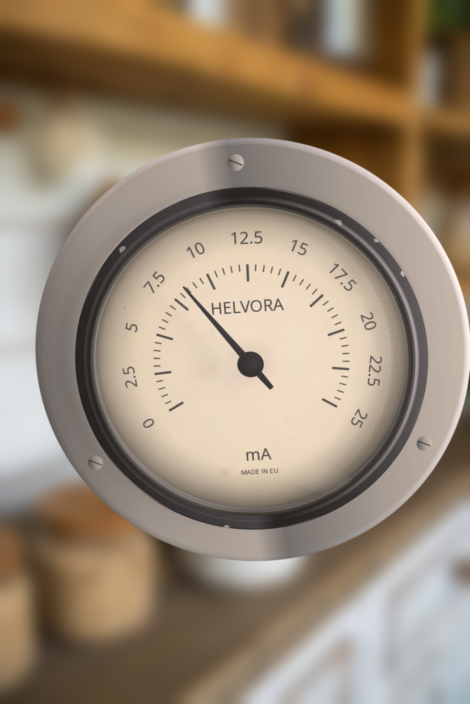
mA 8.5
